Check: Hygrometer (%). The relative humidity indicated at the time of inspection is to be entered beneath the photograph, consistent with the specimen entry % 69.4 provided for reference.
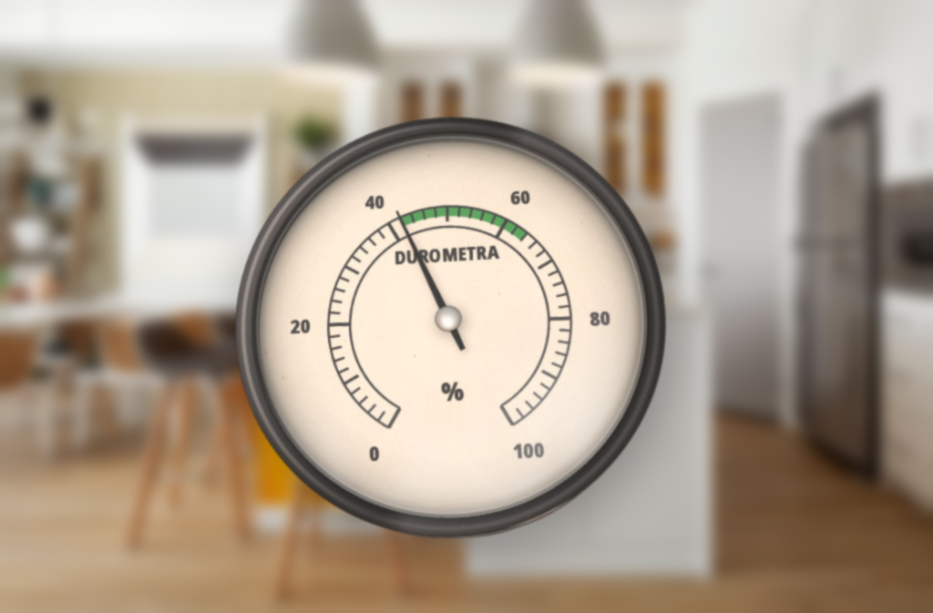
% 42
